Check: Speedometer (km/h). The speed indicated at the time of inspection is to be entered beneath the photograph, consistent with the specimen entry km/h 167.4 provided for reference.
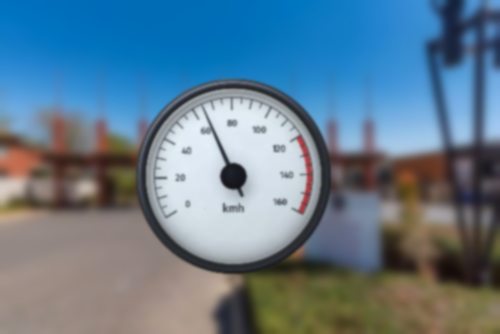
km/h 65
